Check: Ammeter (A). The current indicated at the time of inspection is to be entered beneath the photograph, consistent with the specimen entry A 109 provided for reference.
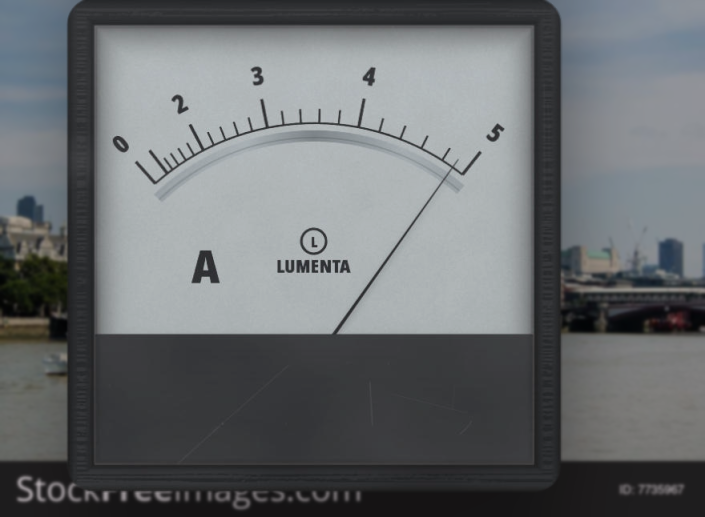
A 4.9
